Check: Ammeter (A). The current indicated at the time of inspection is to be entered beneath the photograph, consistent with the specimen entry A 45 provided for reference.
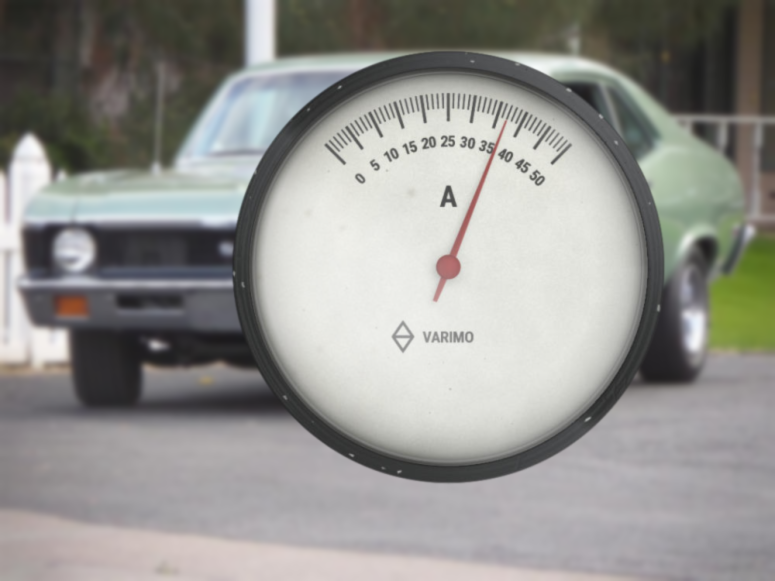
A 37
